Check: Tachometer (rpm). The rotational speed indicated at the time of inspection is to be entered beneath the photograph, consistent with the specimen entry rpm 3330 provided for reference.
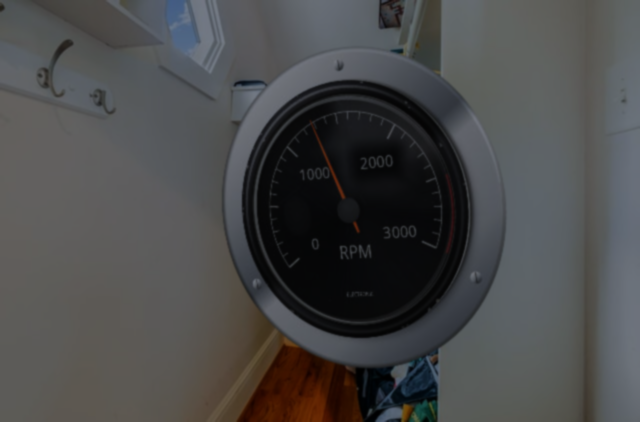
rpm 1300
